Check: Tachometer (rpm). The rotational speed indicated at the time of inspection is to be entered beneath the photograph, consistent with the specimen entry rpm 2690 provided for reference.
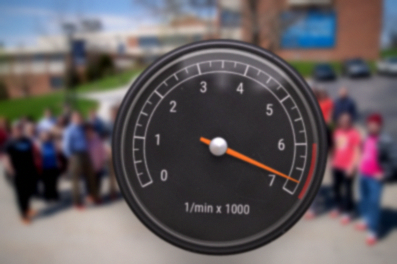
rpm 6750
